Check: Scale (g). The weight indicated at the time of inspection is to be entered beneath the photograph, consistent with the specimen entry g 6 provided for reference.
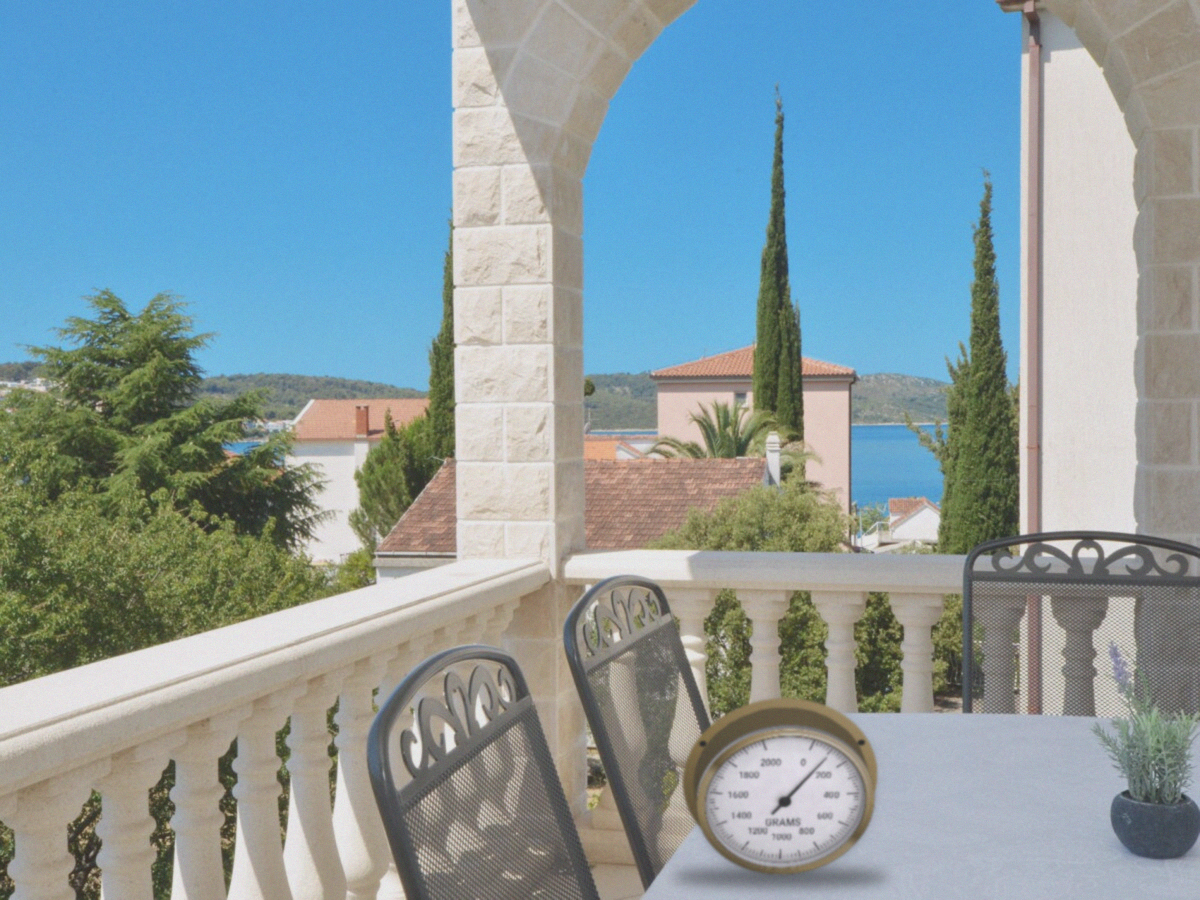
g 100
